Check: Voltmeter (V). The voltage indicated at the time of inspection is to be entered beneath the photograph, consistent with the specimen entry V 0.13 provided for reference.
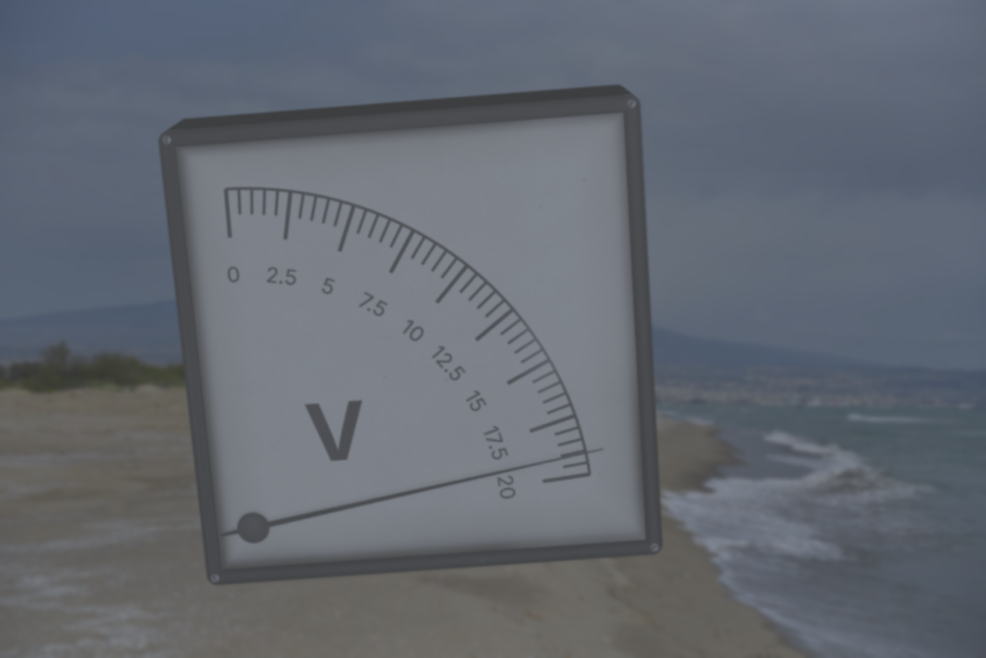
V 19
